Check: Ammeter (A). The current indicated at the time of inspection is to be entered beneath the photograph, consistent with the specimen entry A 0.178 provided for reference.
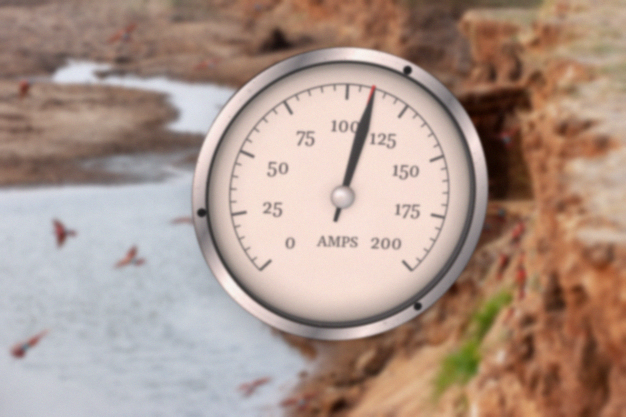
A 110
